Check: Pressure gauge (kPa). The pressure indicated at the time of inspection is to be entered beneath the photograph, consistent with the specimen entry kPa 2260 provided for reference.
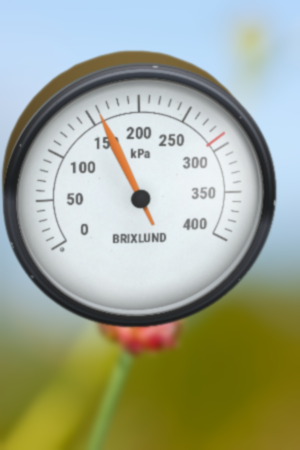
kPa 160
